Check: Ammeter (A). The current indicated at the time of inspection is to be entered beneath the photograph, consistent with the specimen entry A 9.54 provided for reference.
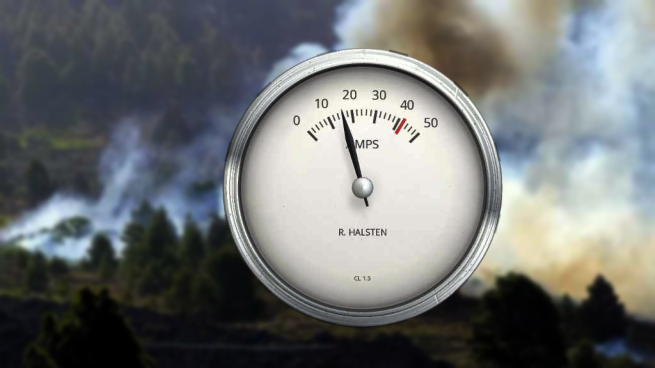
A 16
